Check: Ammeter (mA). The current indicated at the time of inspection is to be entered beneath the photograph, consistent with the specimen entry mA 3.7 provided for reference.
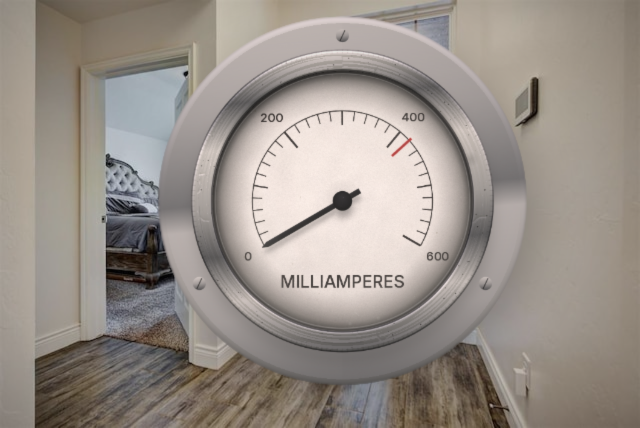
mA 0
